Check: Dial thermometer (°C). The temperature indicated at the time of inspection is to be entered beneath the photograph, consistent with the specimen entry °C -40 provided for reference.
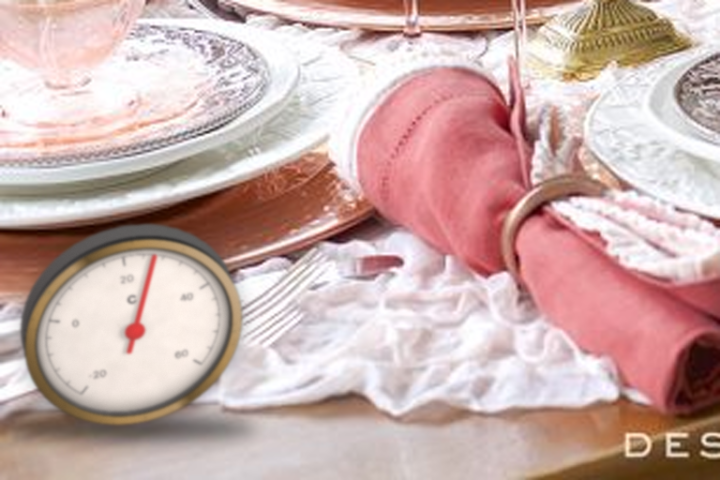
°C 26
